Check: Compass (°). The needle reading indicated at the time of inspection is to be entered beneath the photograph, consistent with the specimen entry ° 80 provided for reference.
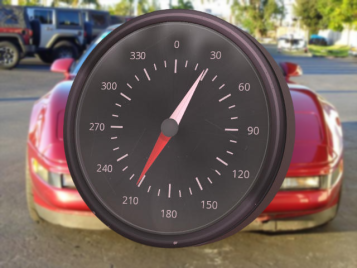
° 210
